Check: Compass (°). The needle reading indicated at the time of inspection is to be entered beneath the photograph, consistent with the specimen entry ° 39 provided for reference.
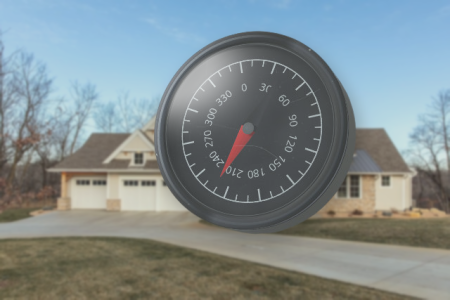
° 220
